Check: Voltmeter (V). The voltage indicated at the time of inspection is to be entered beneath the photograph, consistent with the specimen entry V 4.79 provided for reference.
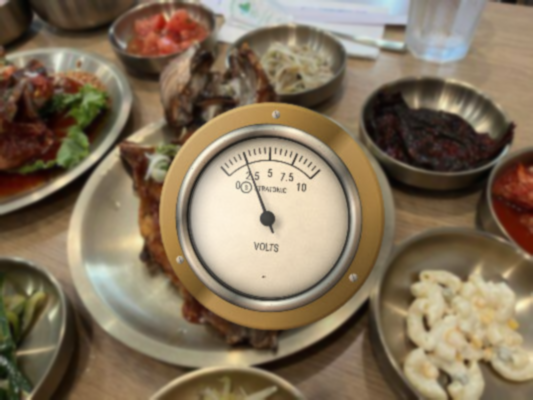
V 2.5
